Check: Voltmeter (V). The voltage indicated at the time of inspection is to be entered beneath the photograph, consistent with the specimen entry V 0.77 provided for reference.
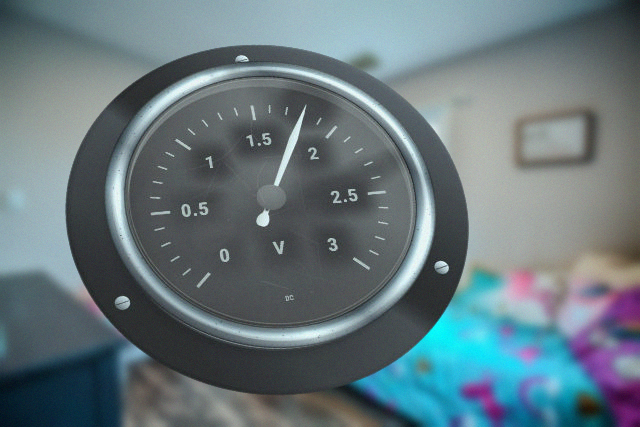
V 1.8
